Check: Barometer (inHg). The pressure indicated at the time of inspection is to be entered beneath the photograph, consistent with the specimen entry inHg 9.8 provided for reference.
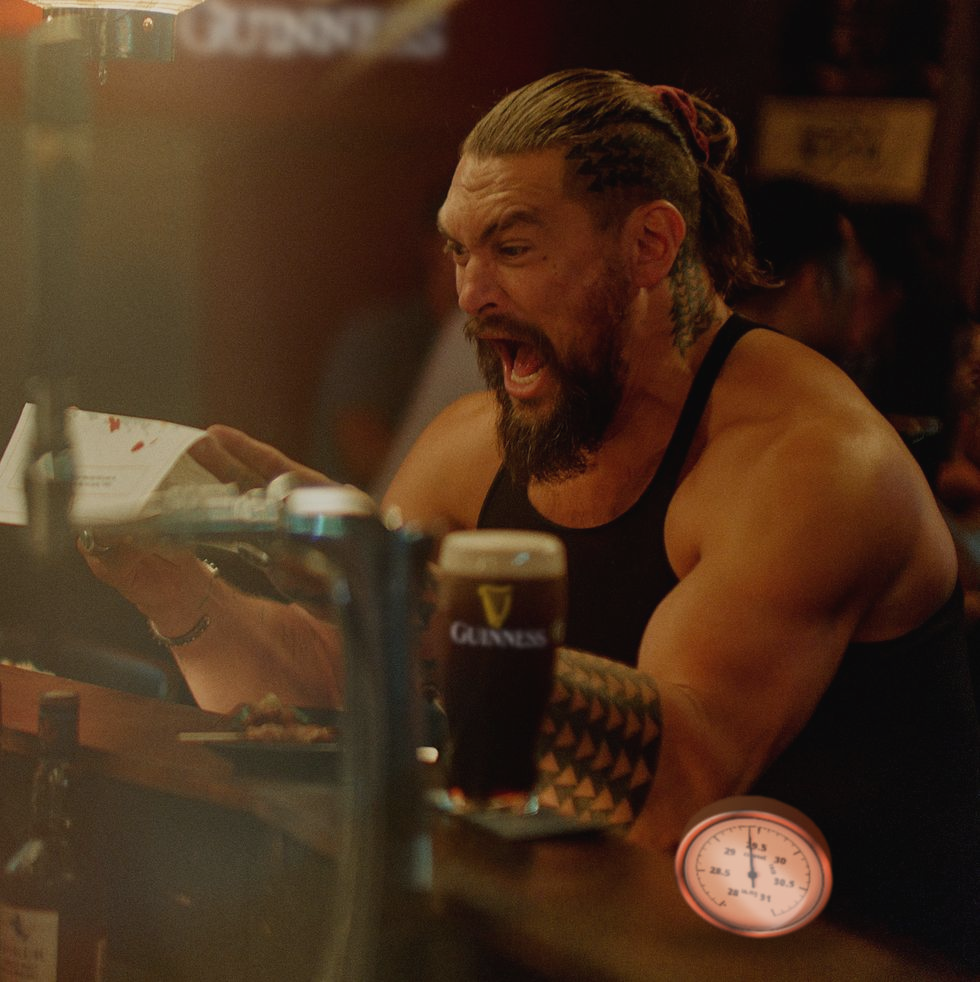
inHg 29.4
